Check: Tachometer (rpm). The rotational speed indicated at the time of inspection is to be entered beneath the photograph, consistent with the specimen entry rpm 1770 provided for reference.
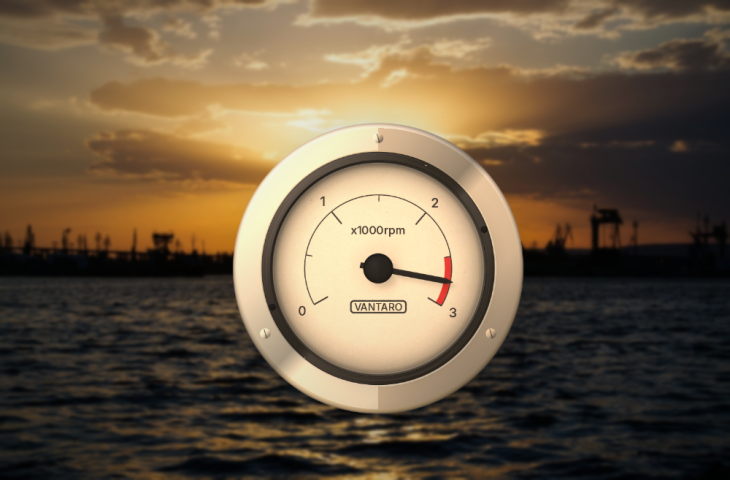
rpm 2750
